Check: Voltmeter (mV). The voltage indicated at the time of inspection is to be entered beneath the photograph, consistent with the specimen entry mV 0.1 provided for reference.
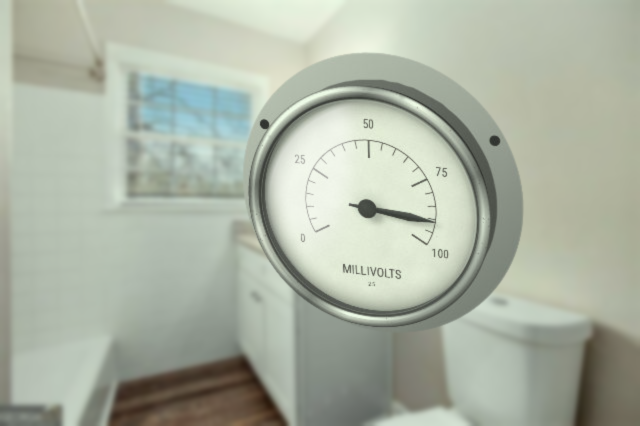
mV 90
